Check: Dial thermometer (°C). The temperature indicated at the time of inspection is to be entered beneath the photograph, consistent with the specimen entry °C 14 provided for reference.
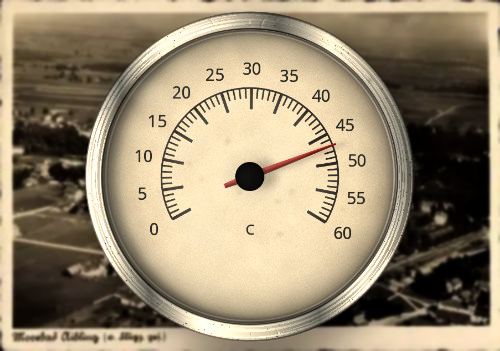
°C 47
